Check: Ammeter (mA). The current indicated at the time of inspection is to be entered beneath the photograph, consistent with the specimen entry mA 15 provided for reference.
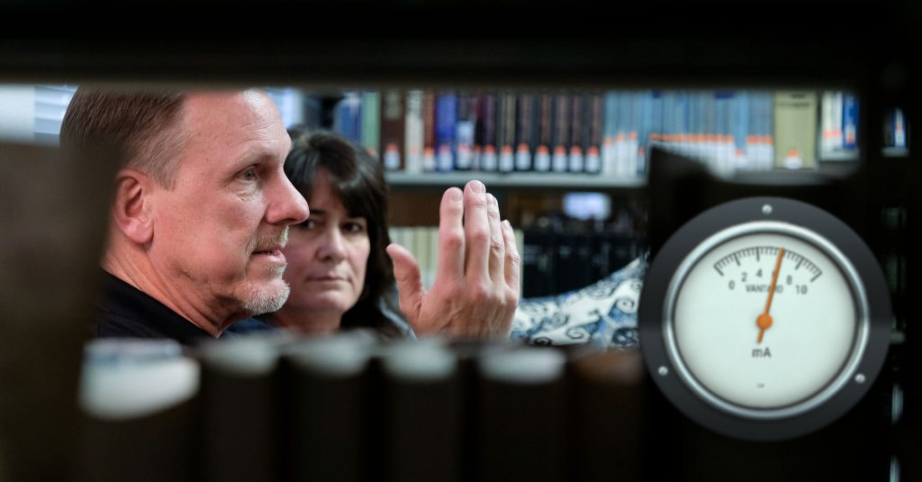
mA 6
